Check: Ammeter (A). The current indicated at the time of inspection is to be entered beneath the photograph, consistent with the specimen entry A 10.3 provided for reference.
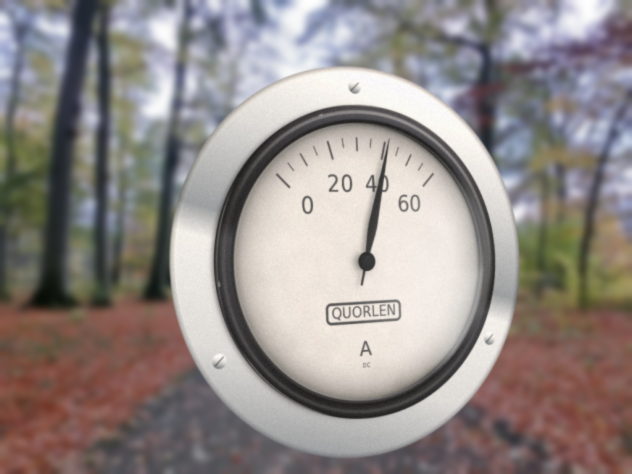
A 40
